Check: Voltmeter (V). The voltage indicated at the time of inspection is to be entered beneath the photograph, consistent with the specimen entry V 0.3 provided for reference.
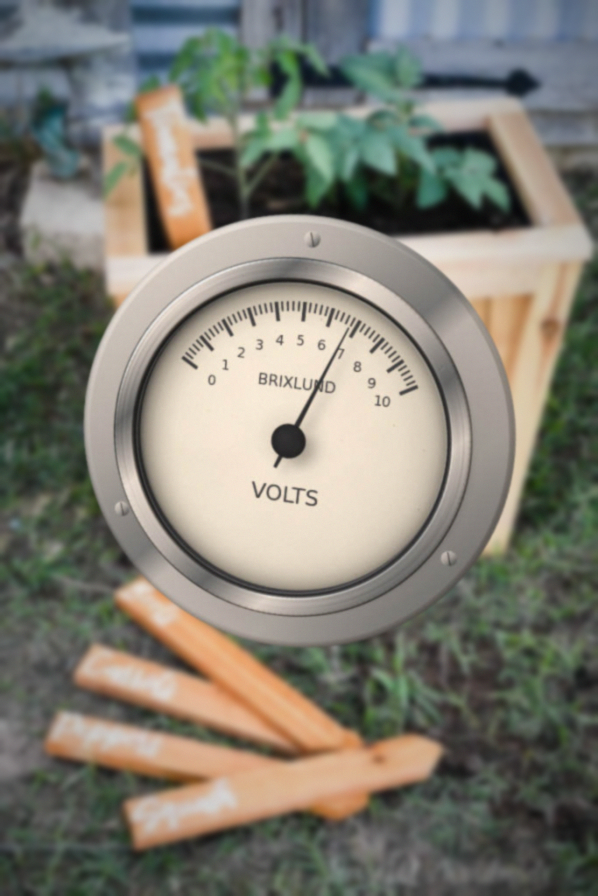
V 6.8
